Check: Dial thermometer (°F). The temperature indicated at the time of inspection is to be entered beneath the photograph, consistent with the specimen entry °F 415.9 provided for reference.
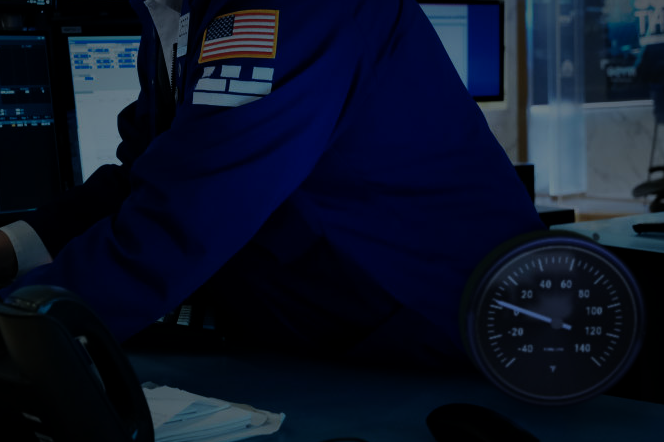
°F 4
